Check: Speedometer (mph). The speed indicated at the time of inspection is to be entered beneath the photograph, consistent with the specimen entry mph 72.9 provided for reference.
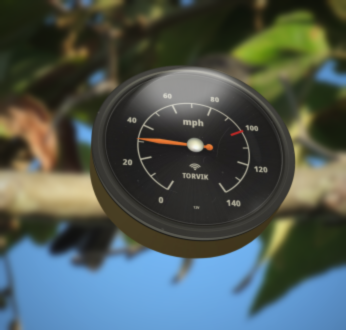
mph 30
